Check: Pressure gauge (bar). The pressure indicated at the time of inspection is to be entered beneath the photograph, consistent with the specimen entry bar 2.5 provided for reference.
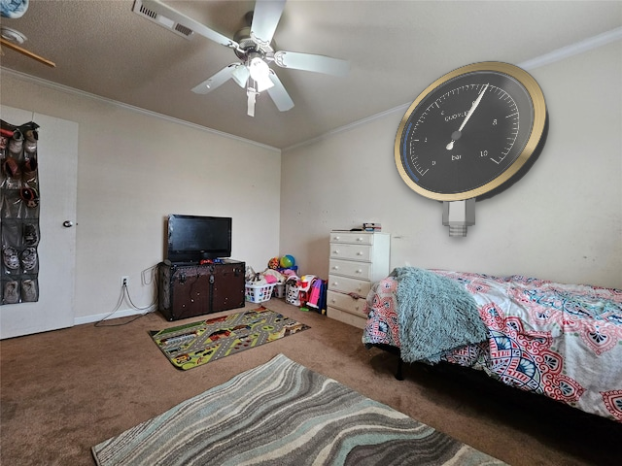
bar 6.2
